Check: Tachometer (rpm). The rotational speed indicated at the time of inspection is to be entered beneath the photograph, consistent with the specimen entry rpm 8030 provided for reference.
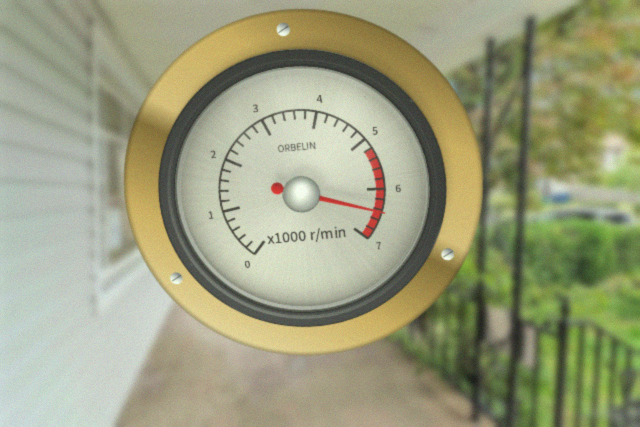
rpm 6400
